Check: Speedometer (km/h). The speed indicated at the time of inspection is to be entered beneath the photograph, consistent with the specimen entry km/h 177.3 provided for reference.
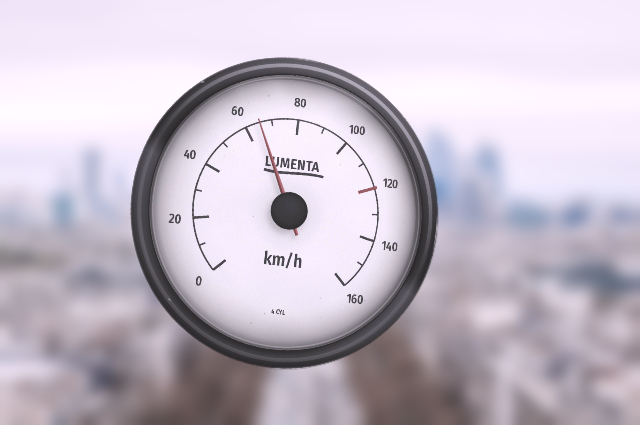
km/h 65
